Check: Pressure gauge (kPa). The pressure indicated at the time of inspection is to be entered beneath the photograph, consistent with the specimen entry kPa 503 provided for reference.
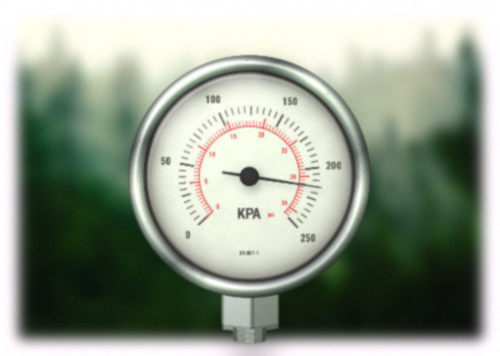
kPa 215
